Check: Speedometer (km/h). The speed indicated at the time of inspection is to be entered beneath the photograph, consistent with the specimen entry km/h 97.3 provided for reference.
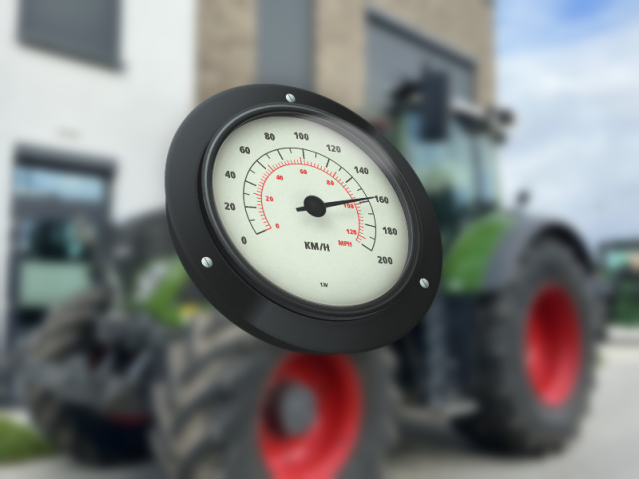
km/h 160
